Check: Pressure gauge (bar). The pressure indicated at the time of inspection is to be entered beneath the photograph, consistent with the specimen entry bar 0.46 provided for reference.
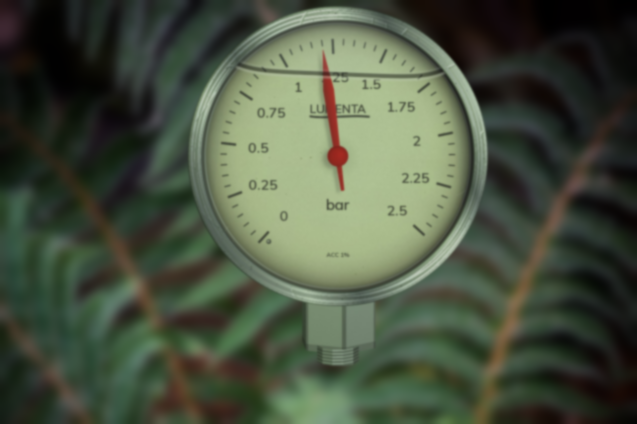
bar 1.2
